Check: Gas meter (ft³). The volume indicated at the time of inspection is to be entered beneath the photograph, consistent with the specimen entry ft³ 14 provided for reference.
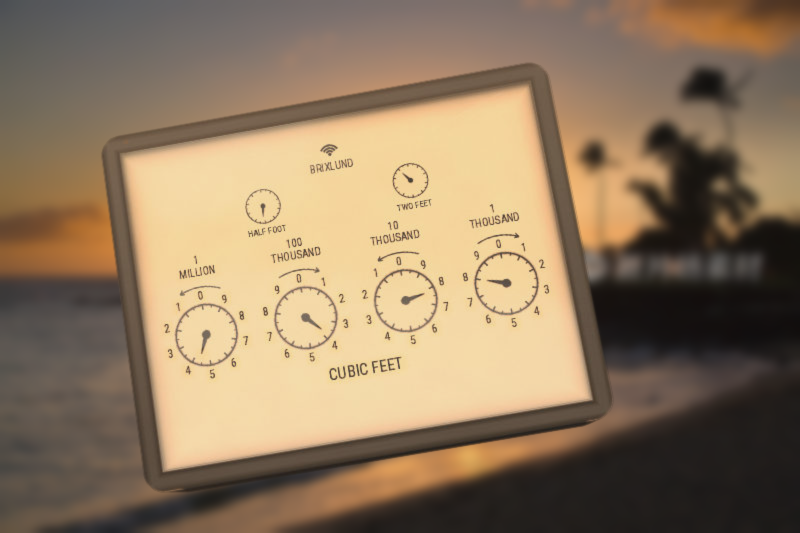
ft³ 437800
